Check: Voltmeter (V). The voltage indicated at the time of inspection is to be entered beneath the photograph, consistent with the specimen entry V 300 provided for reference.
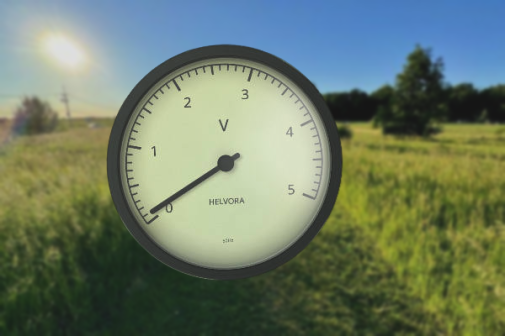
V 0.1
